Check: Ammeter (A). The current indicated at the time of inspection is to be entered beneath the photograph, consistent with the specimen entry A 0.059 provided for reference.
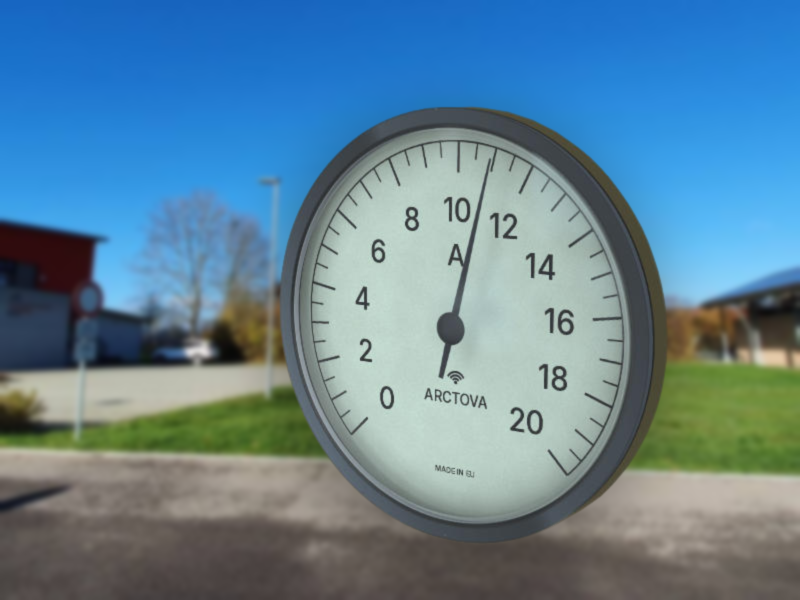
A 11
